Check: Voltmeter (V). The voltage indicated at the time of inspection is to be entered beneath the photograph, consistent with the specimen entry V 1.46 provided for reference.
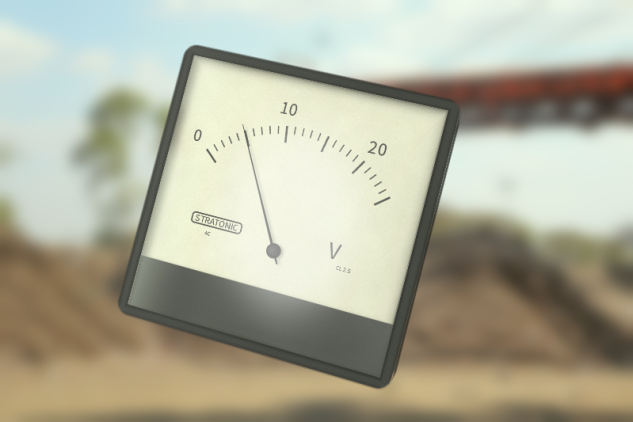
V 5
